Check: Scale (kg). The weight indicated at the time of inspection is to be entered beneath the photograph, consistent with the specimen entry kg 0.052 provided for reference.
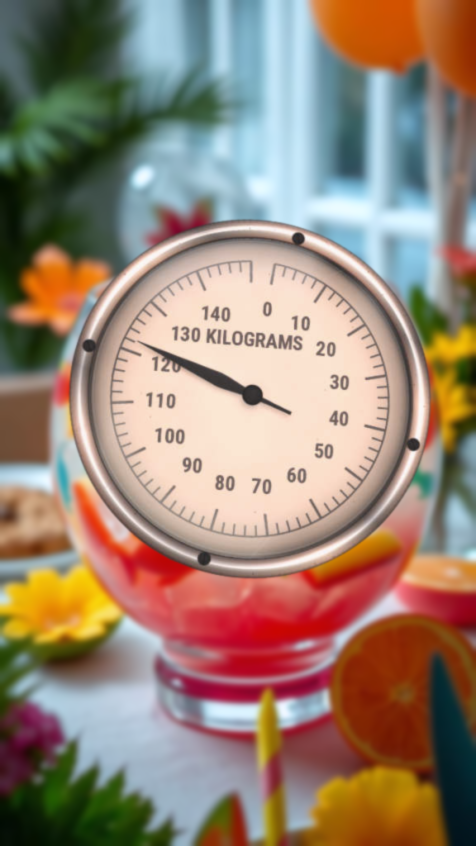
kg 122
